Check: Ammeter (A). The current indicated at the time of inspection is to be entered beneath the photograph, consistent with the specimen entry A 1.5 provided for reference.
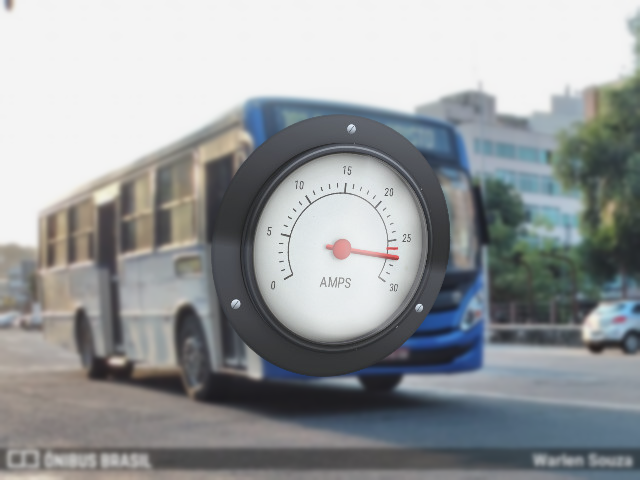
A 27
